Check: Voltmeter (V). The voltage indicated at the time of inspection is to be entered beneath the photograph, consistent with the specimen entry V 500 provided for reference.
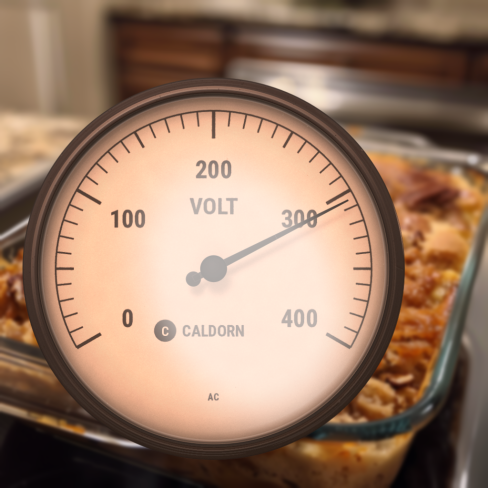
V 305
